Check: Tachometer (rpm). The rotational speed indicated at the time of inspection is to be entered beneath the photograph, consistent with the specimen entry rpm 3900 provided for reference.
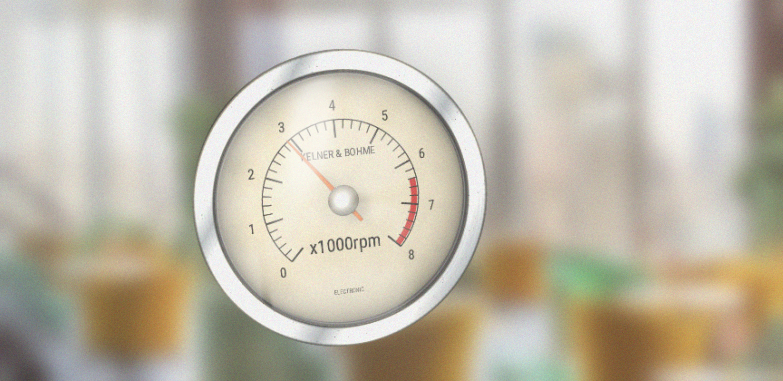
rpm 2900
